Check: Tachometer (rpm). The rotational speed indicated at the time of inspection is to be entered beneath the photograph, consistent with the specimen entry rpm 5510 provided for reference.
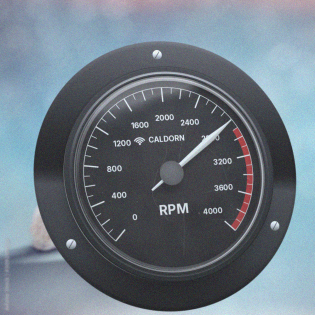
rpm 2800
